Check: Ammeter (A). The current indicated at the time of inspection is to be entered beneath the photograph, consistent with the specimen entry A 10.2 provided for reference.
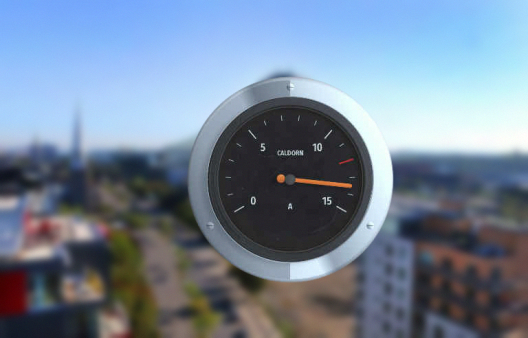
A 13.5
